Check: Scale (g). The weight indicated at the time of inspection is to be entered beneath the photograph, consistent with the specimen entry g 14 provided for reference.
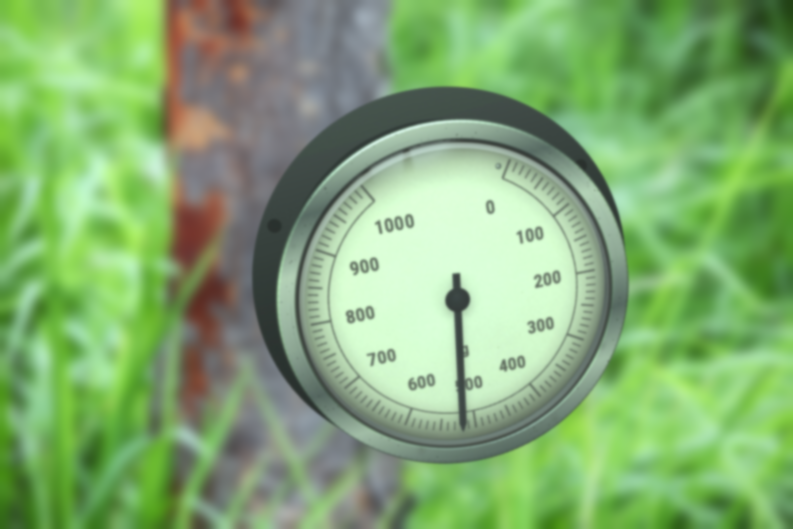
g 520
